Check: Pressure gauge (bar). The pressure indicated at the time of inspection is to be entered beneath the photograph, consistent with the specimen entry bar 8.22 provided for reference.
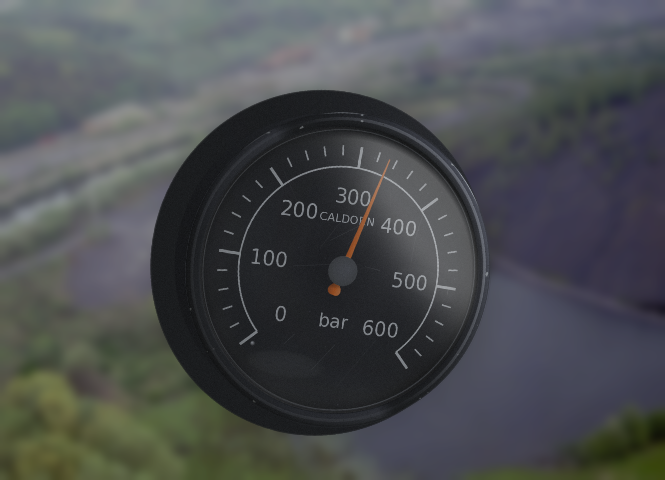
bar 330
